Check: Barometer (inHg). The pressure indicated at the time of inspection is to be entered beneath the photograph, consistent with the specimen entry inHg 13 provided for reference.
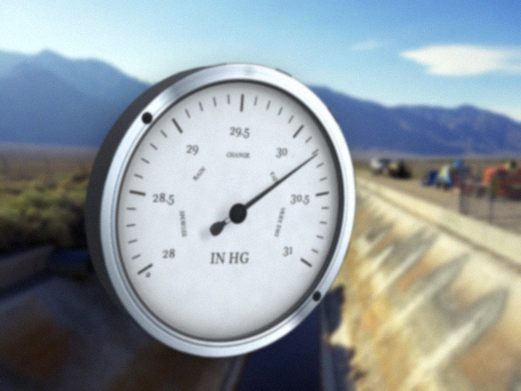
inHg 30.2
